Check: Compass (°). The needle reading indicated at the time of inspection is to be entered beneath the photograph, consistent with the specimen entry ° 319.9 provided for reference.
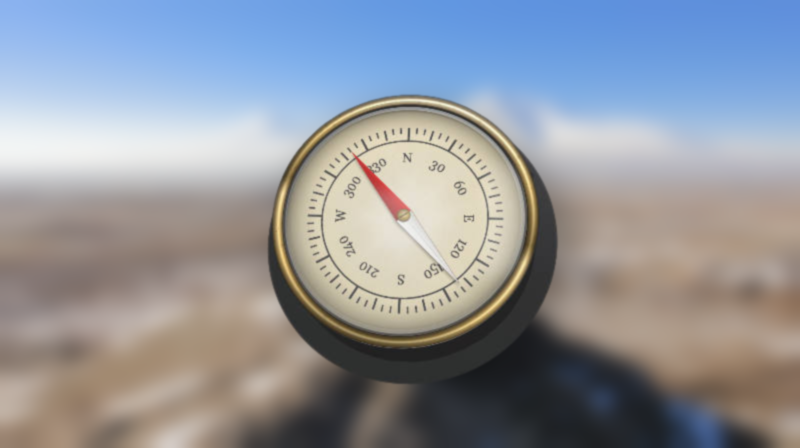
° 320
